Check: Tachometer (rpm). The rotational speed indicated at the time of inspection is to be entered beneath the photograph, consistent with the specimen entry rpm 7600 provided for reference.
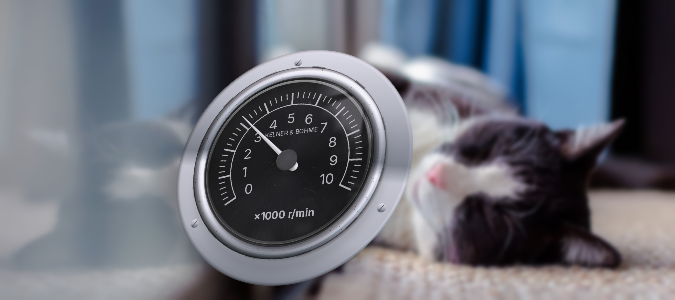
rpm 3200
